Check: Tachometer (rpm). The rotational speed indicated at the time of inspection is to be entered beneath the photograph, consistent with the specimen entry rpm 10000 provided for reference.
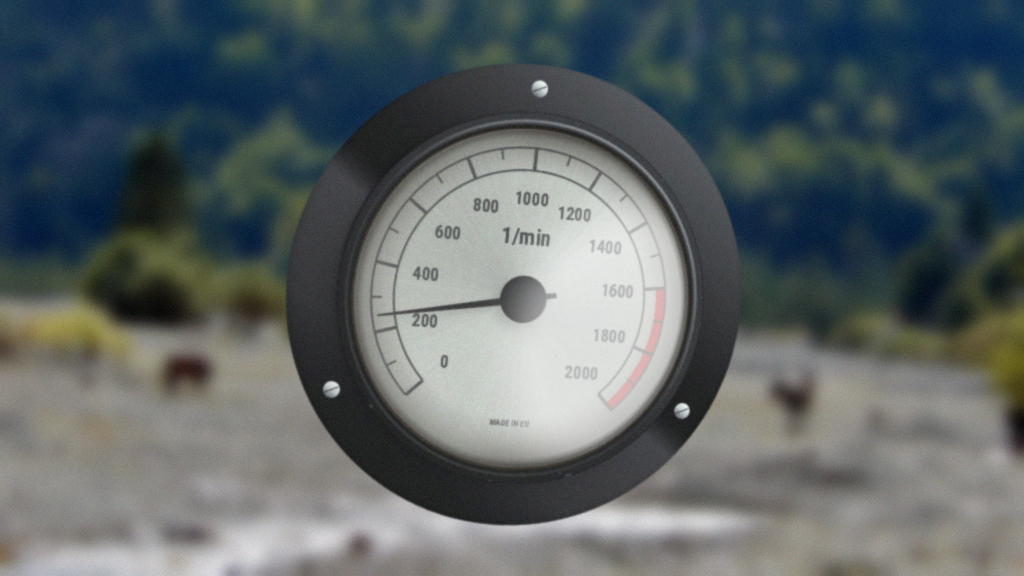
rpm 250
